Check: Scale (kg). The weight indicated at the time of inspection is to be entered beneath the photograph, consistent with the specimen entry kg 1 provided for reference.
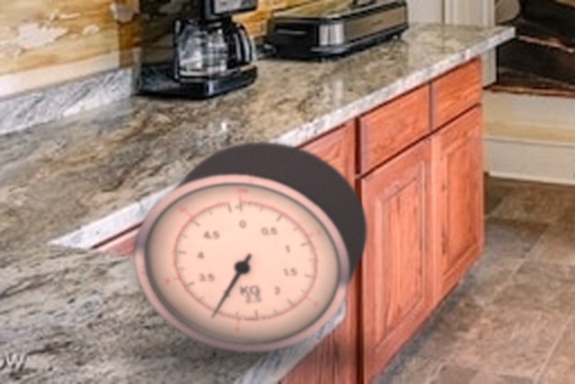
kg 3
